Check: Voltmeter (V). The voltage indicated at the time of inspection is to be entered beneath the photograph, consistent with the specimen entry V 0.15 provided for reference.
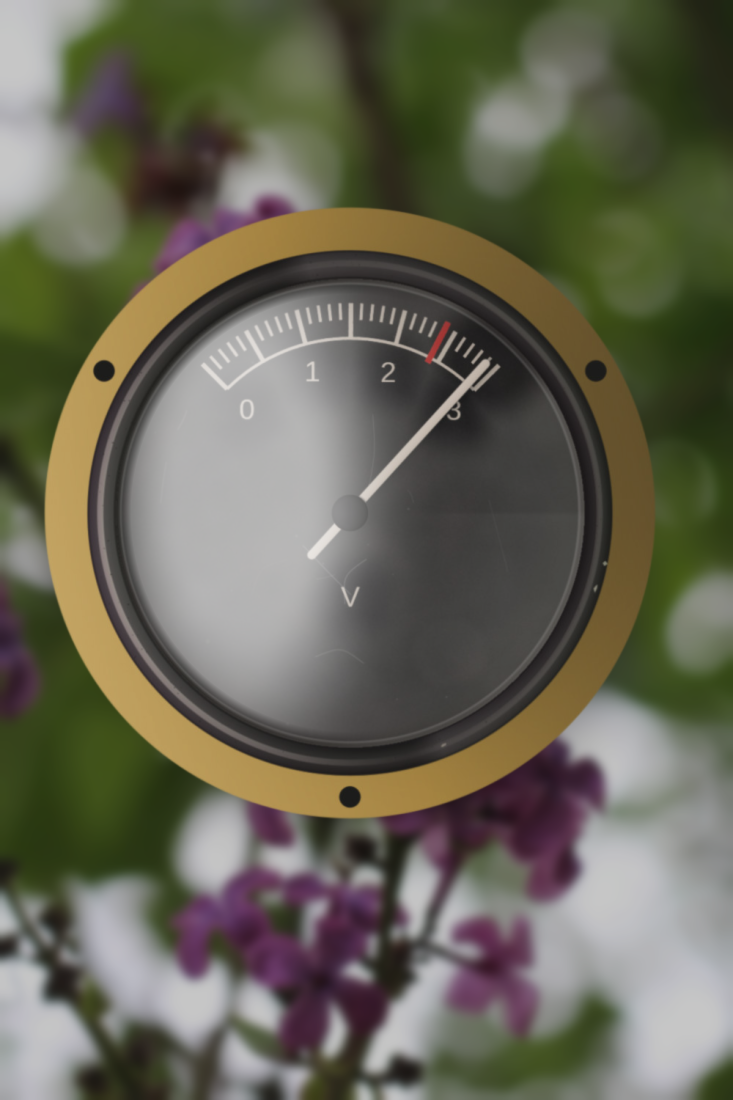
V 2.9
